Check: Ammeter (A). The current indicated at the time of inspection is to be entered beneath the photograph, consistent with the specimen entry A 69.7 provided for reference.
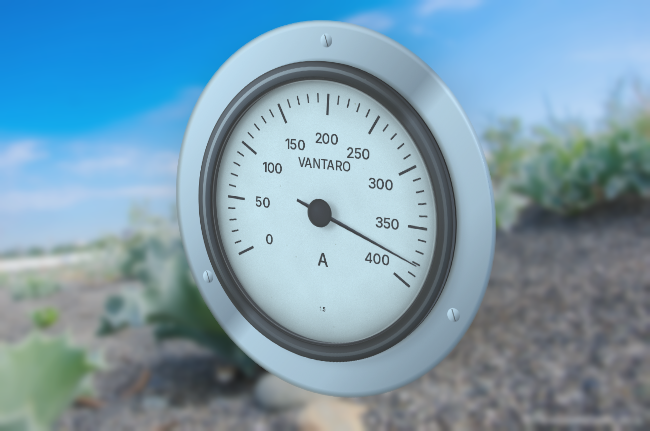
A 380
